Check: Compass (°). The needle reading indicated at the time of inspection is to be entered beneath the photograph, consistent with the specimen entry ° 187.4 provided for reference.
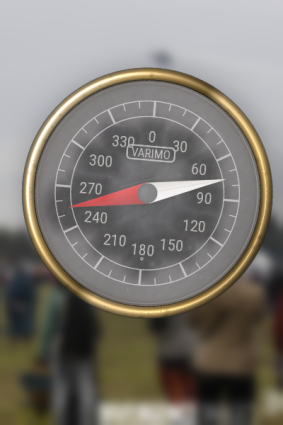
° 255
